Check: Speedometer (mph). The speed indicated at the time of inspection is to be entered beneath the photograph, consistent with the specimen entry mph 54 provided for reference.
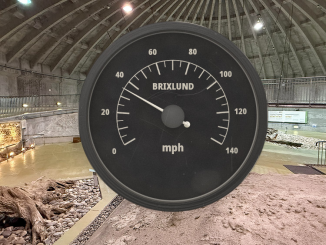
mph 35
